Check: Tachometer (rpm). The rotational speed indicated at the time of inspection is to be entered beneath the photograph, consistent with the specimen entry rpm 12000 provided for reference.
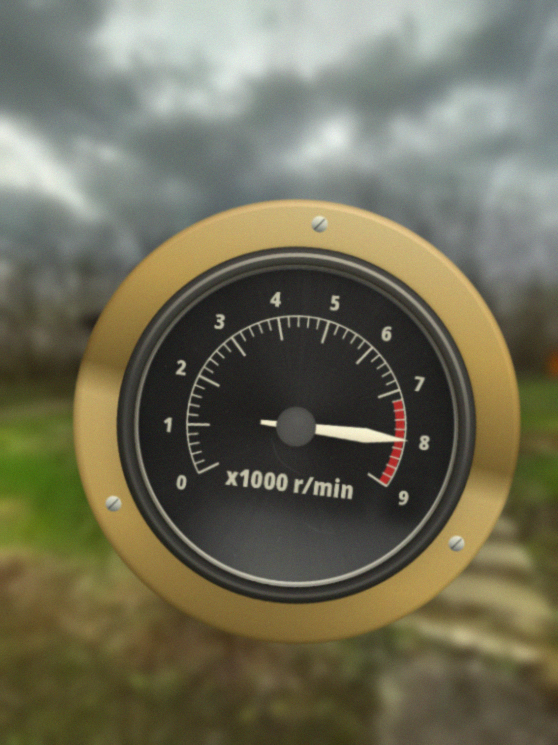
rpm 8000
